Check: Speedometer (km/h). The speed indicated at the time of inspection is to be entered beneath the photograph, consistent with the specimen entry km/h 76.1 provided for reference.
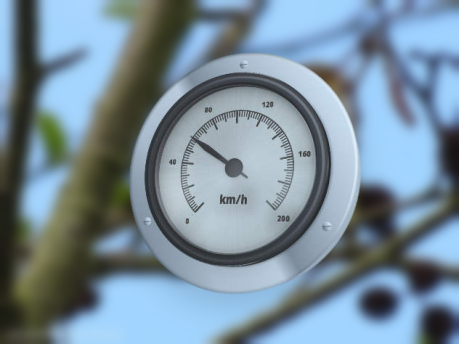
km/h 60
